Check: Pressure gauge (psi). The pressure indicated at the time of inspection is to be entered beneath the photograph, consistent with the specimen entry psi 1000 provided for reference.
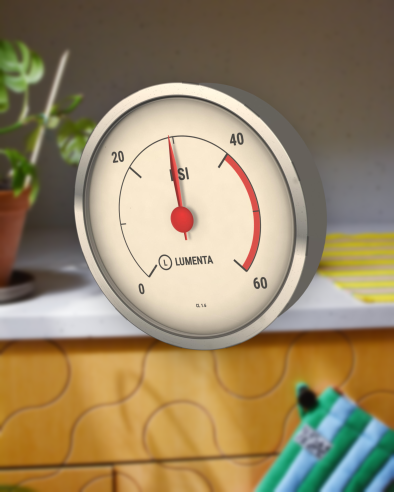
psi 30
